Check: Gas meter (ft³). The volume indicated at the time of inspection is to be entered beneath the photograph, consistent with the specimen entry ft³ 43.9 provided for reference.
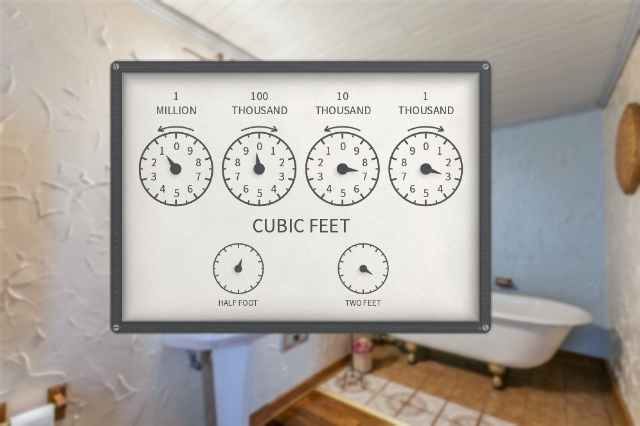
ft³ 97300
